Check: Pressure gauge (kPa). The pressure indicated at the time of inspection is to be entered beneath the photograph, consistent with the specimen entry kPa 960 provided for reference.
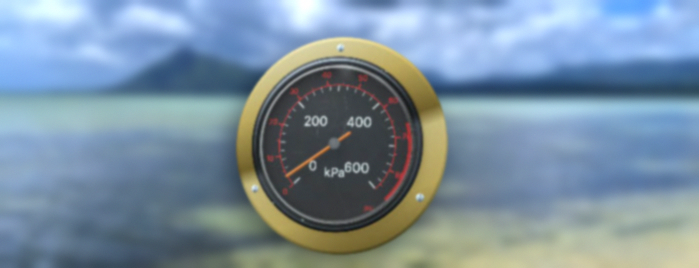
kPa 20
